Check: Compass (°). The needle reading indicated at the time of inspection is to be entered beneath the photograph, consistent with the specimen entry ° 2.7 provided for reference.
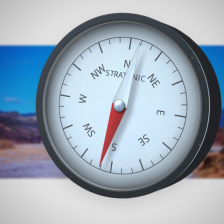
° 190
